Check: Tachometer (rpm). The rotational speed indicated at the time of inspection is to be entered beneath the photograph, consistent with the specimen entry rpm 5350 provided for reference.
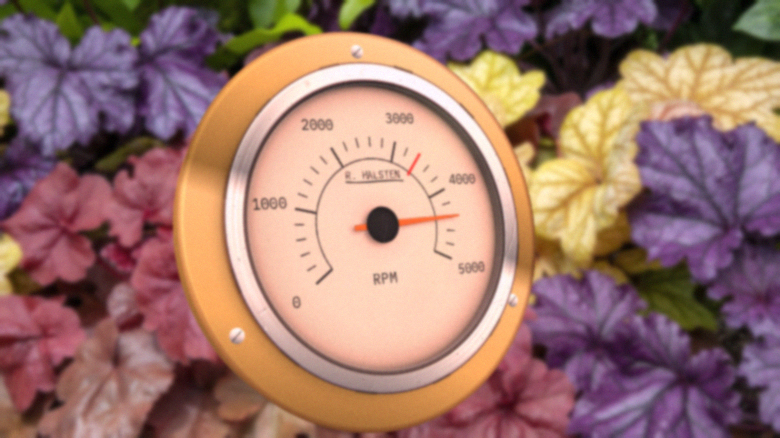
rpm 4400
